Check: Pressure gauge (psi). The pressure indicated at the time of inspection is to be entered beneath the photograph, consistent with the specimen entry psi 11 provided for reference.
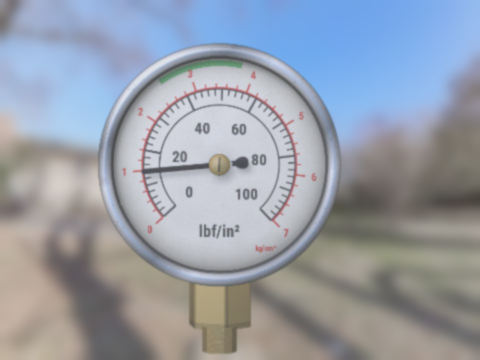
psi 14
